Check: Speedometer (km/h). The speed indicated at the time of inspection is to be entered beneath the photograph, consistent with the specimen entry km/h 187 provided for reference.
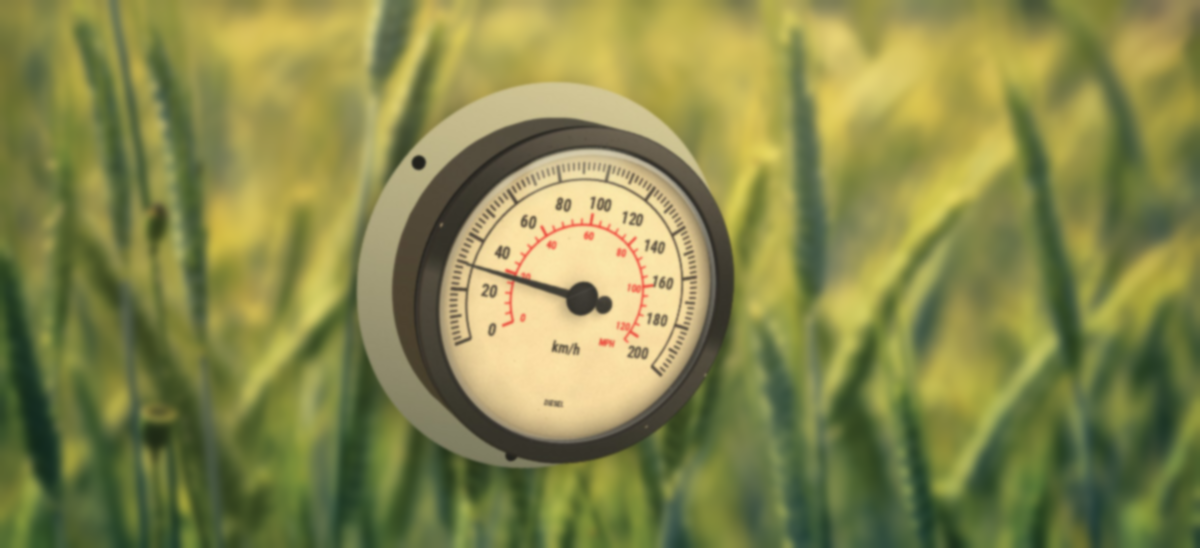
km/h 30
